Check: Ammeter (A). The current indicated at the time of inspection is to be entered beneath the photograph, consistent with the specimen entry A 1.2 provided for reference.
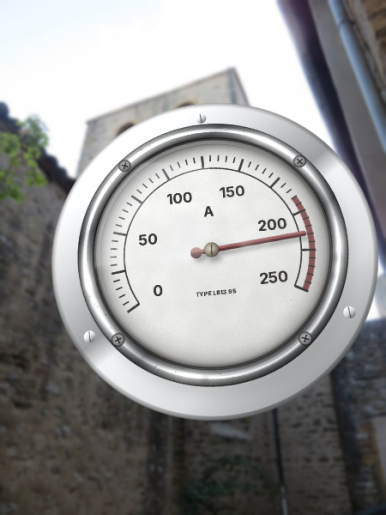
A 215
